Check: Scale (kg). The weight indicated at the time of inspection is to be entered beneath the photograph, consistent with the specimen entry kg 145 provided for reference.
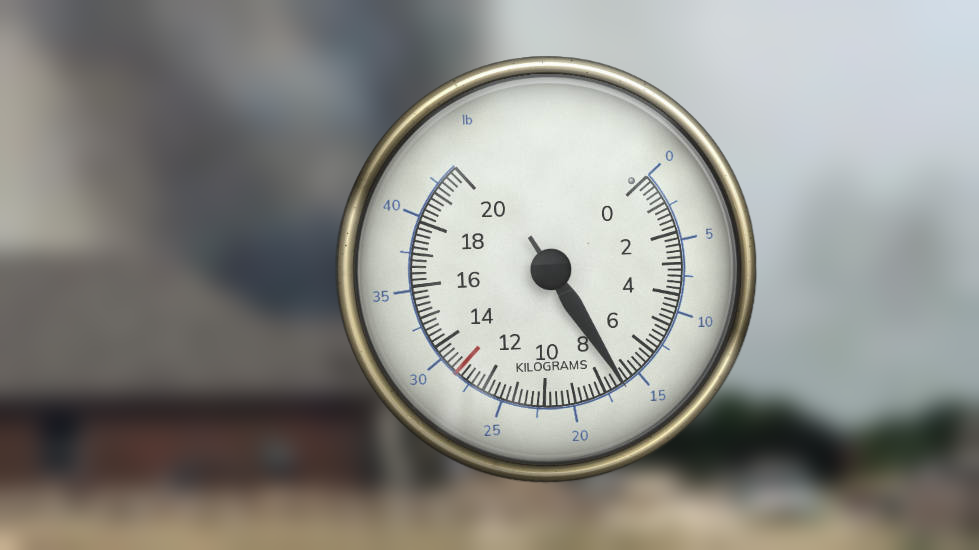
kg 7.4
